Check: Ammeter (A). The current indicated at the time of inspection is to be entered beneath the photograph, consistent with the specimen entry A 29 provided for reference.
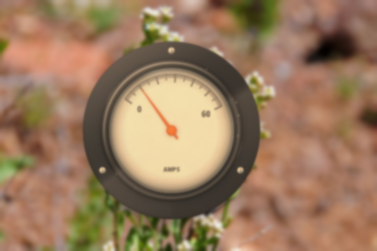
A 10
